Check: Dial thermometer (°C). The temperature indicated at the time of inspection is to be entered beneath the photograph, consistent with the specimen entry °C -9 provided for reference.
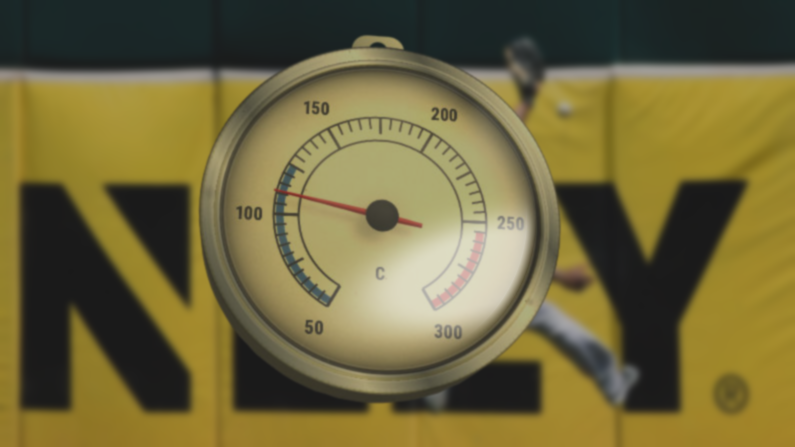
°C 110
